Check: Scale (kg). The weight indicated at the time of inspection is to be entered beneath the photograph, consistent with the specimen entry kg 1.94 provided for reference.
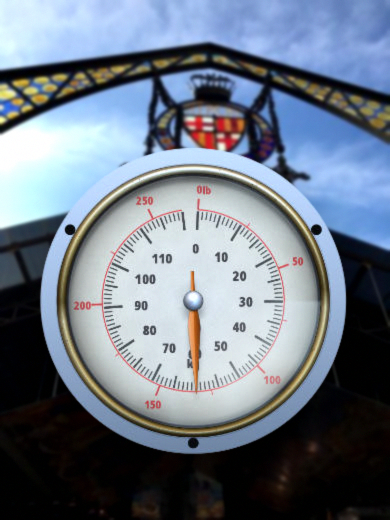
kg 60
